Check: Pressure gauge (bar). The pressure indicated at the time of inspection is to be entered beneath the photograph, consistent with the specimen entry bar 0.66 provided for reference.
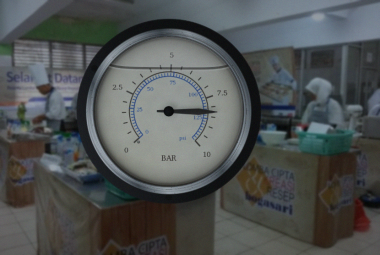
bar 8.25
